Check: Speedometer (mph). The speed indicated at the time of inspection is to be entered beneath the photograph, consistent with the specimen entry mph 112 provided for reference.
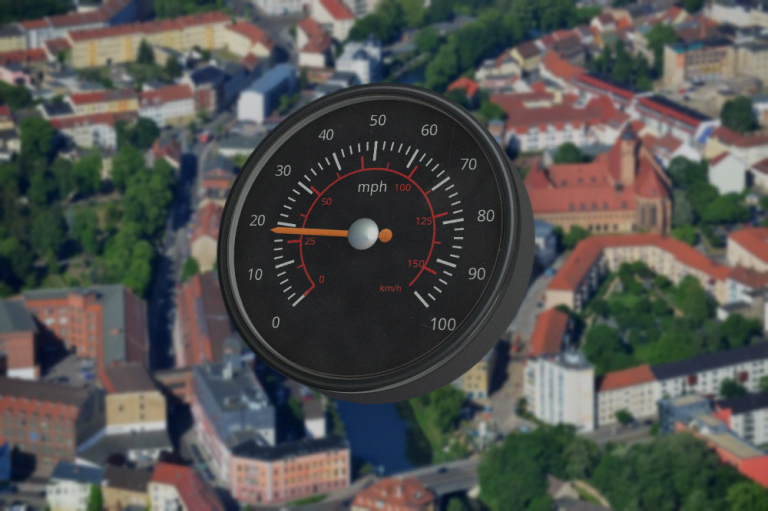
mph 18
